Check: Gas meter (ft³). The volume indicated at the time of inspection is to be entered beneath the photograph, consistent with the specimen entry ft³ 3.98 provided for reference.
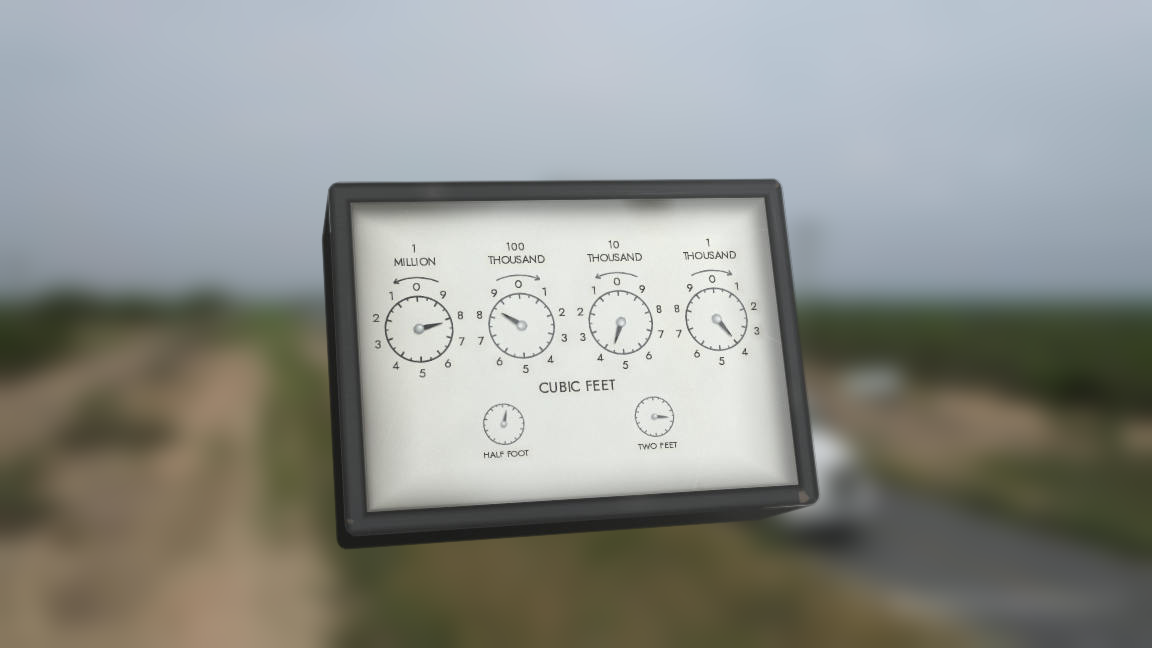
ft³ 784400
